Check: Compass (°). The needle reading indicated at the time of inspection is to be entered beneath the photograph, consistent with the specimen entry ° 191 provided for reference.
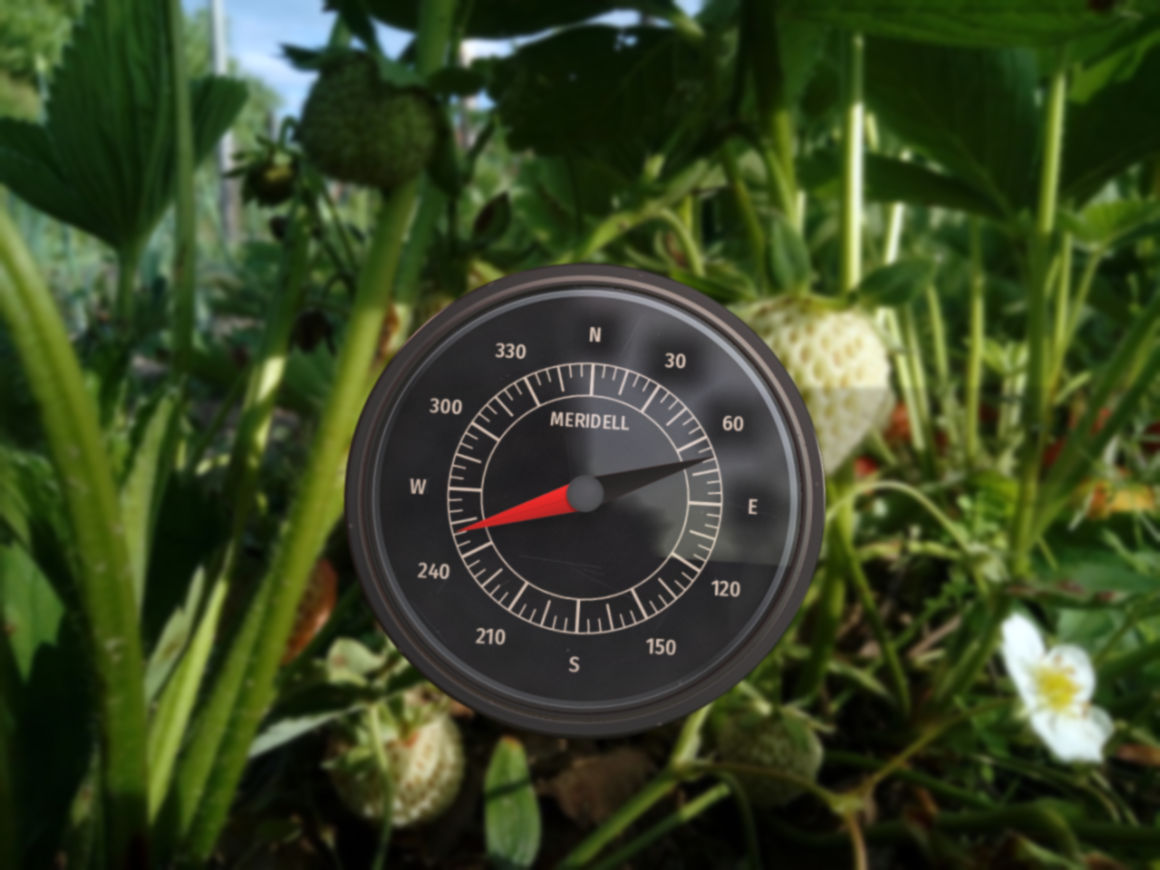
° 250
